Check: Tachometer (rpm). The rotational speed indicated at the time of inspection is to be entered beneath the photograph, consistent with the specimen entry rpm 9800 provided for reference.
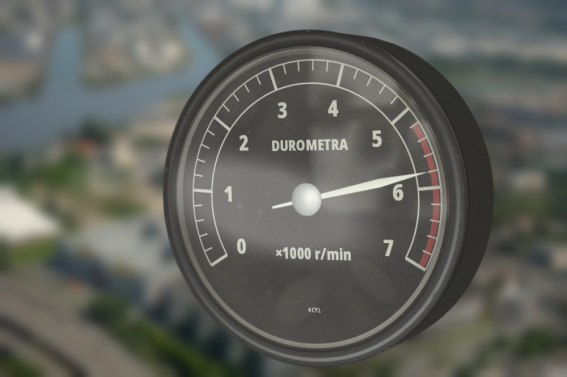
rpm 5800
